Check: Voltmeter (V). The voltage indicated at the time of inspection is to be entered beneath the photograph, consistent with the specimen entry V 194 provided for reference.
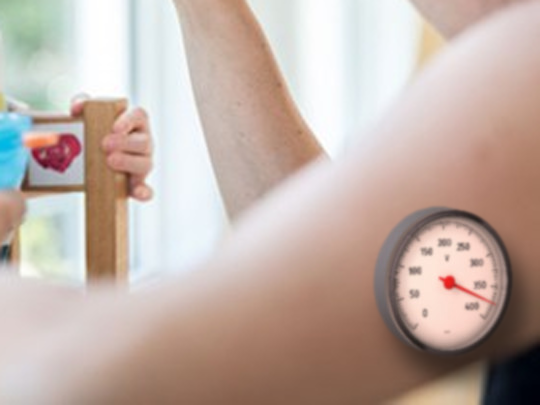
V 375
